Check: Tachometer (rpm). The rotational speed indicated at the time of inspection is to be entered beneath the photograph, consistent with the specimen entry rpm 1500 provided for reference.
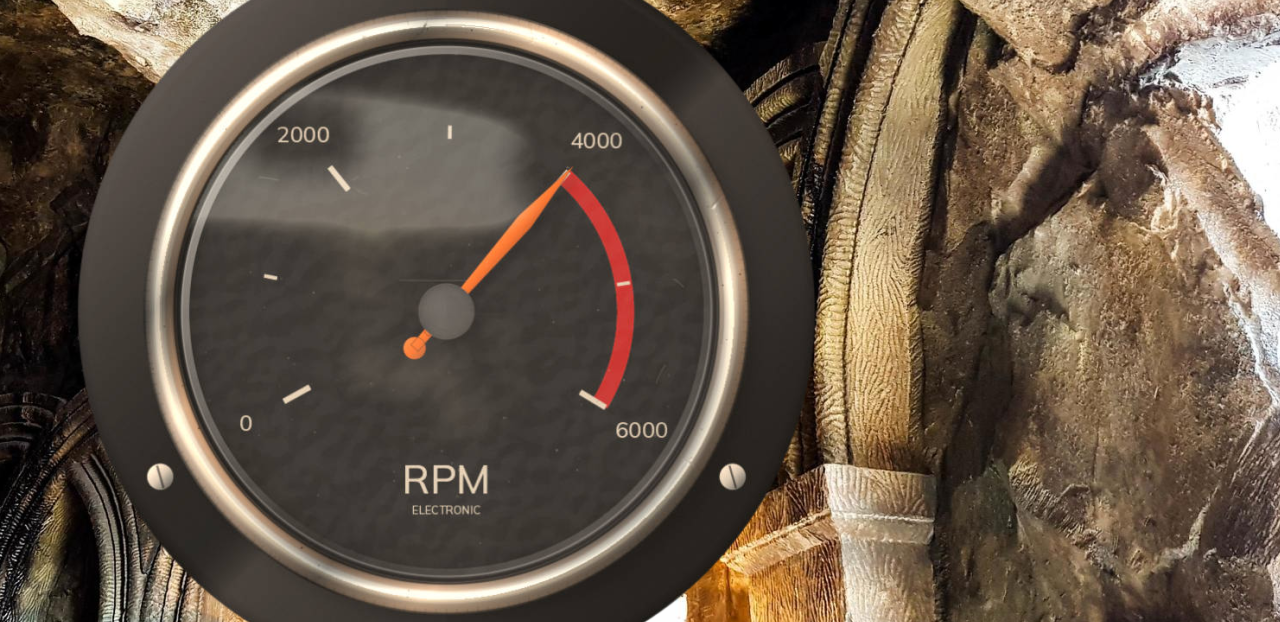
rpm 4000
